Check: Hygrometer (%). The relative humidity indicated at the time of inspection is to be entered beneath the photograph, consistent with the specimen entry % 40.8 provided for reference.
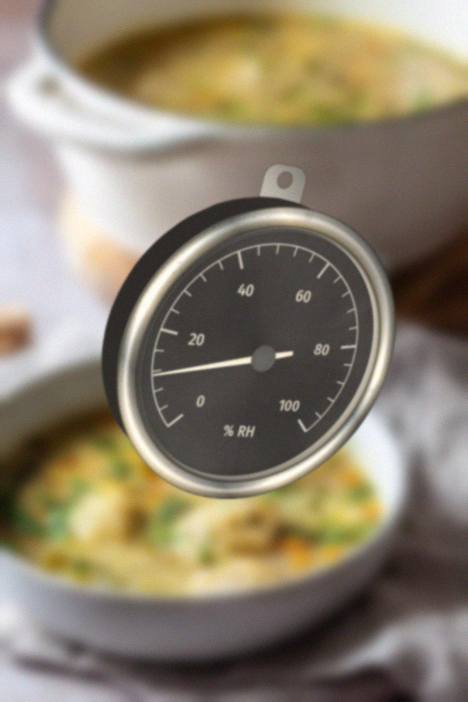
% 12
